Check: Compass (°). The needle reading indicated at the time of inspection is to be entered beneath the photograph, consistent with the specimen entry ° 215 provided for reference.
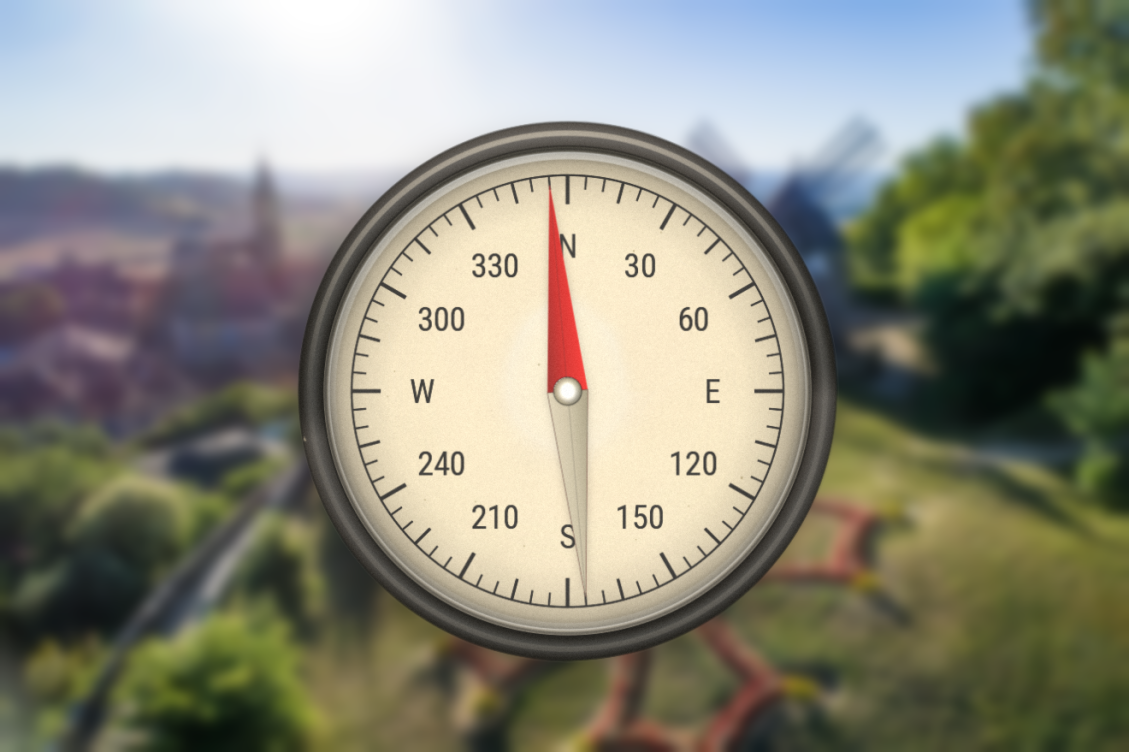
° 355
